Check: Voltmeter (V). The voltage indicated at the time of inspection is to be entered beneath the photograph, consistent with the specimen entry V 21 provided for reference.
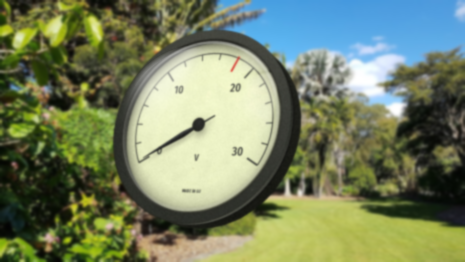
V 0
